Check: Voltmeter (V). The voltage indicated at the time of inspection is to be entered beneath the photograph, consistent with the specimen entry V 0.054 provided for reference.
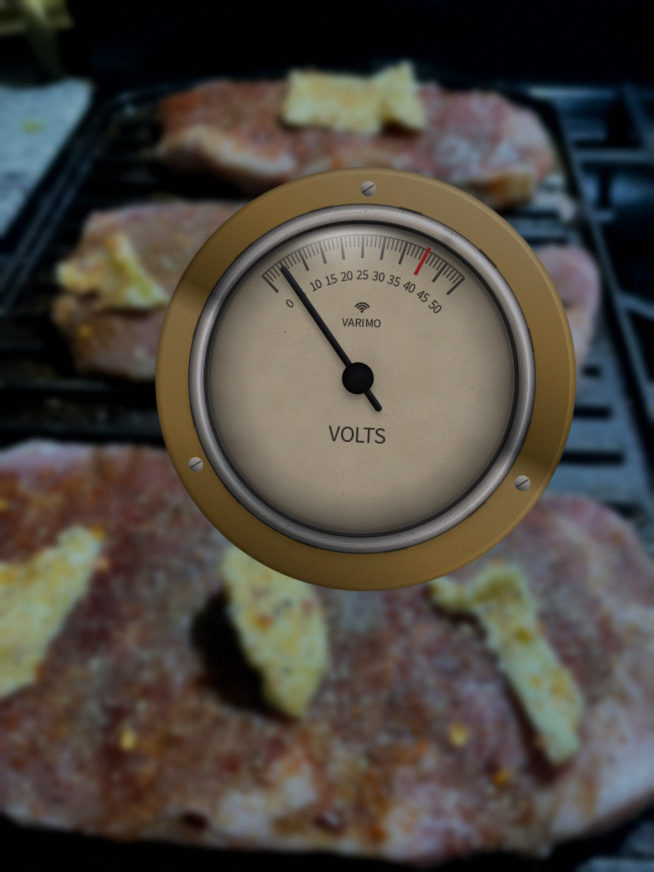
V 5
